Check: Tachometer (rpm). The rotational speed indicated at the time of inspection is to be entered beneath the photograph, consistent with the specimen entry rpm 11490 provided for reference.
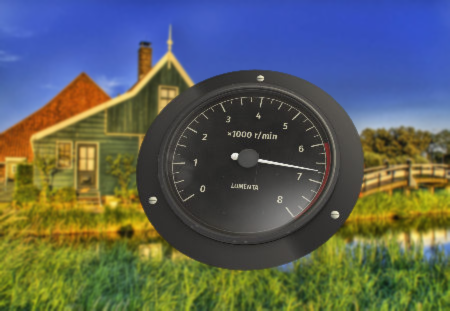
rpm 6750
